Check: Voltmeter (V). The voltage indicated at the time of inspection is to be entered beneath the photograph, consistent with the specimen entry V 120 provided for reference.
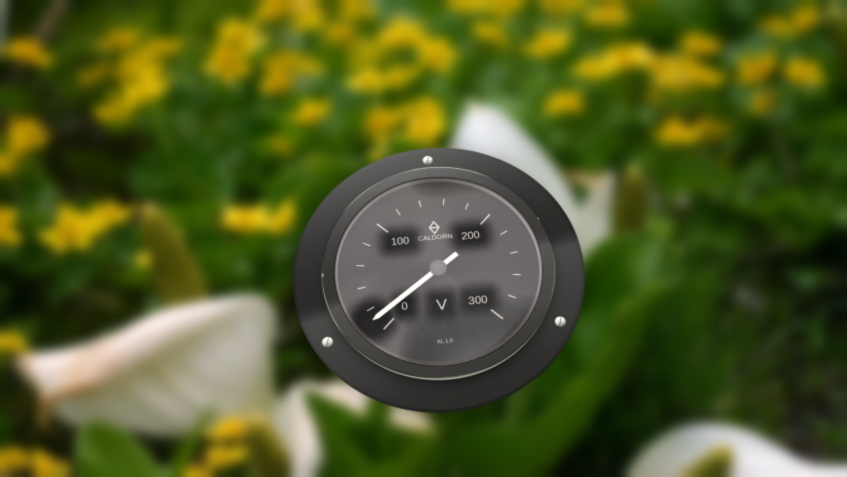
V 10
